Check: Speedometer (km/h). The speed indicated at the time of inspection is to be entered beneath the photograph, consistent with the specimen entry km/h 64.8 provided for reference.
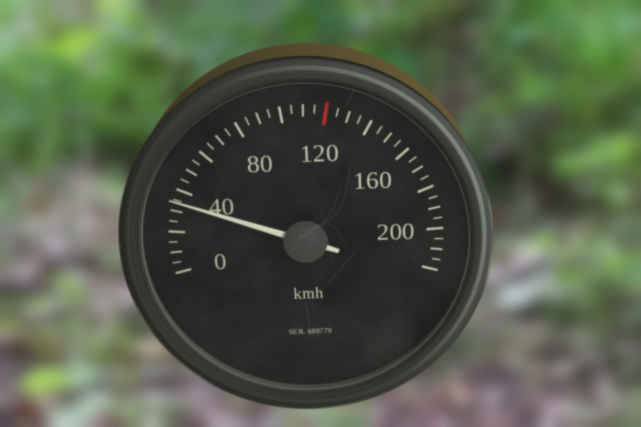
km/h 35
